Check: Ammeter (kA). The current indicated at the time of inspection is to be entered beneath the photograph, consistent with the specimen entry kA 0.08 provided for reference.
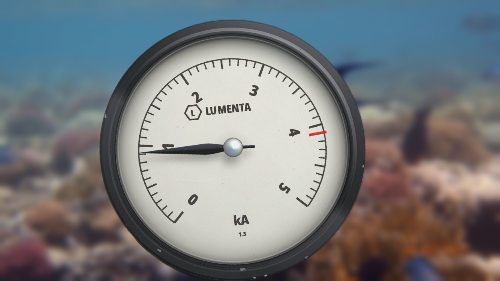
kA 0.9
